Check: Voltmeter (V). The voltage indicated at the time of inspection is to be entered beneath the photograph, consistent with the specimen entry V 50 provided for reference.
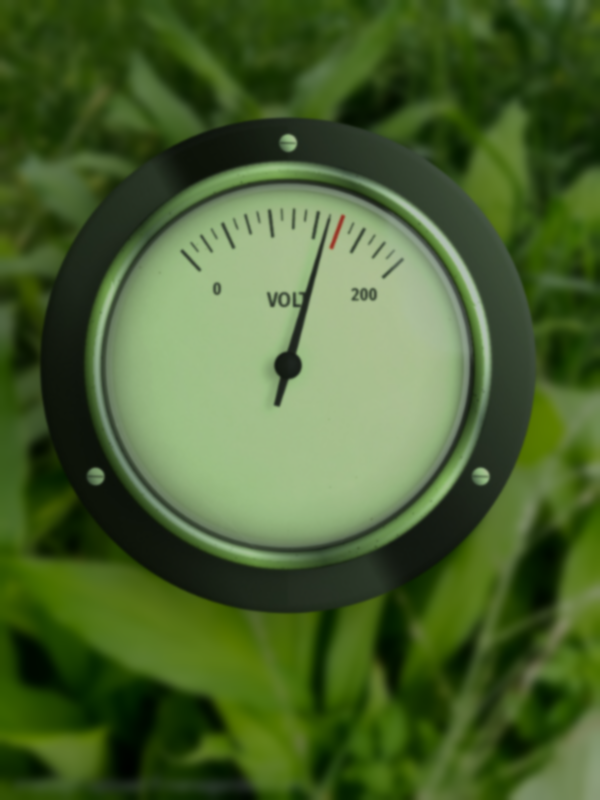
V 130
